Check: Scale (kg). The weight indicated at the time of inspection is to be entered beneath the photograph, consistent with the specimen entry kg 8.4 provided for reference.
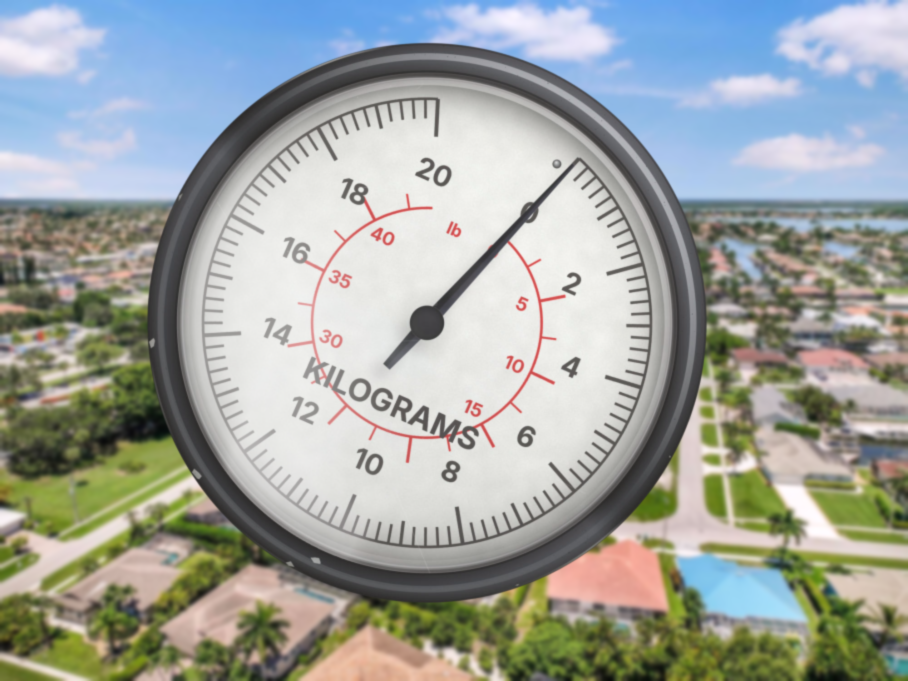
kg 0
